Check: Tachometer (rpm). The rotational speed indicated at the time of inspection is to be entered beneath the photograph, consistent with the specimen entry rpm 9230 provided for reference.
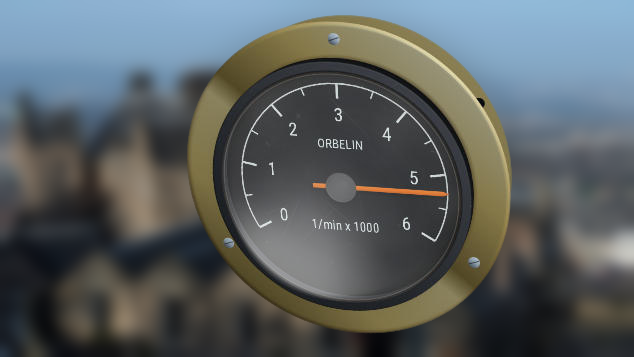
rpm 5250
